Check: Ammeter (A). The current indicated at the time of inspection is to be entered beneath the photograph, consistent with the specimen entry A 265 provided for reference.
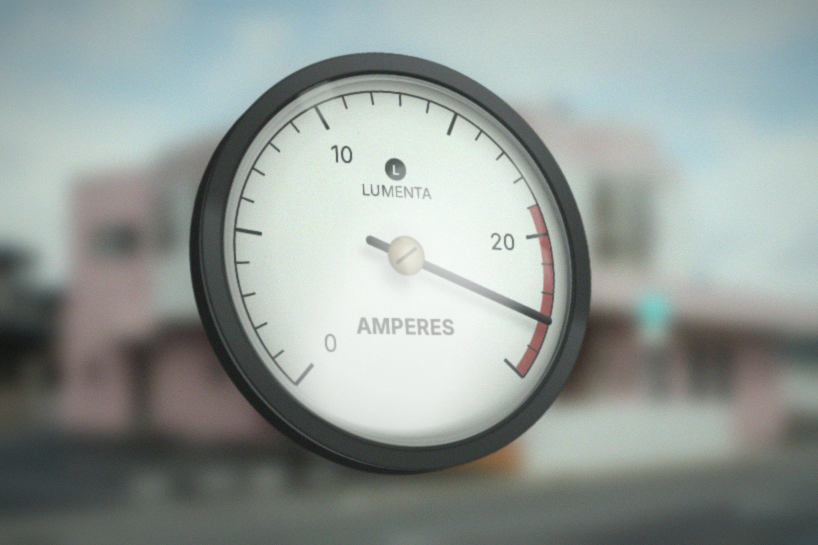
A 23
